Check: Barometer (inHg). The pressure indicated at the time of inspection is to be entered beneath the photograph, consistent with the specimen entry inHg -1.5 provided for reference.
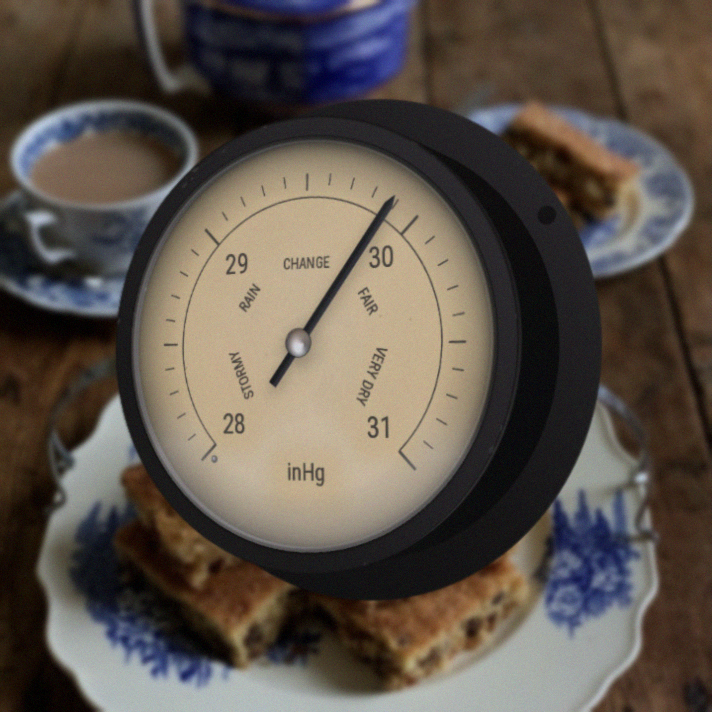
inHg 29.9
